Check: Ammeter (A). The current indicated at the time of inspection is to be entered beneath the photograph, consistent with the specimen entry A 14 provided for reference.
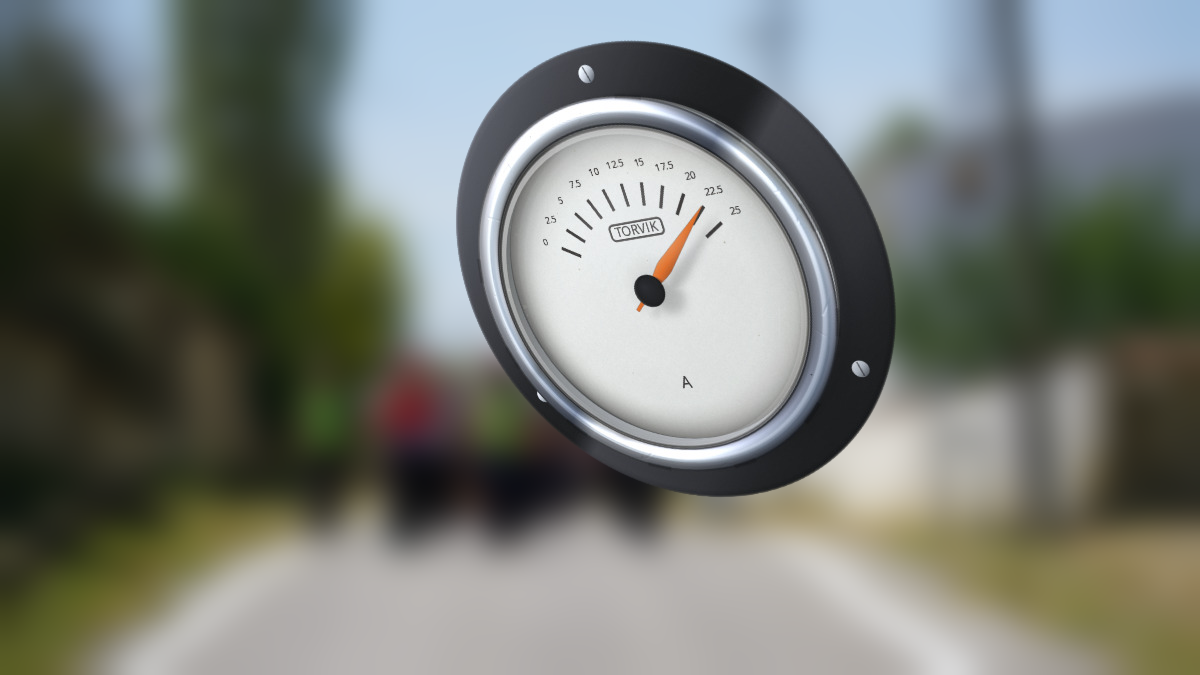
A 22.5
